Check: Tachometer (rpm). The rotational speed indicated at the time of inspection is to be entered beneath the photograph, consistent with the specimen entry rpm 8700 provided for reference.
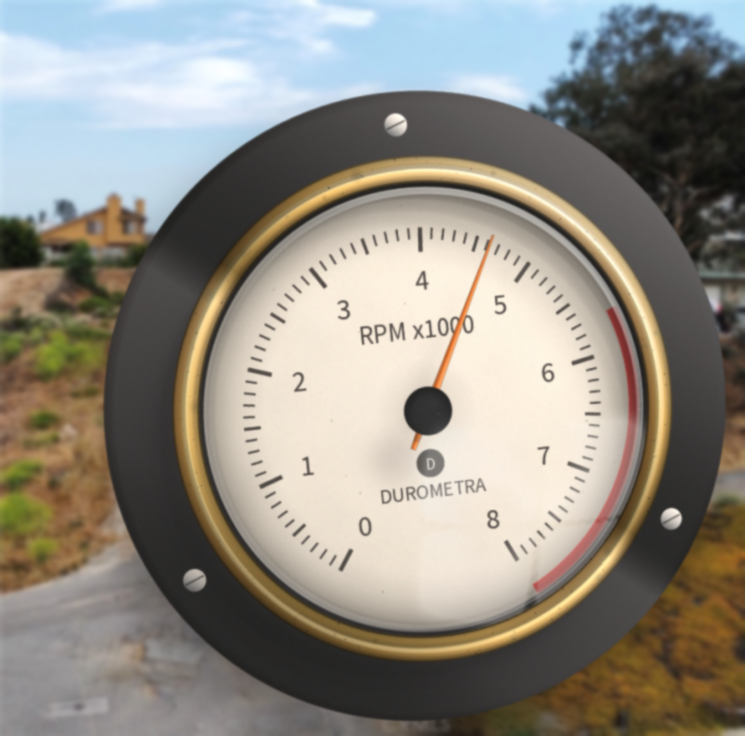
rpm 4600
